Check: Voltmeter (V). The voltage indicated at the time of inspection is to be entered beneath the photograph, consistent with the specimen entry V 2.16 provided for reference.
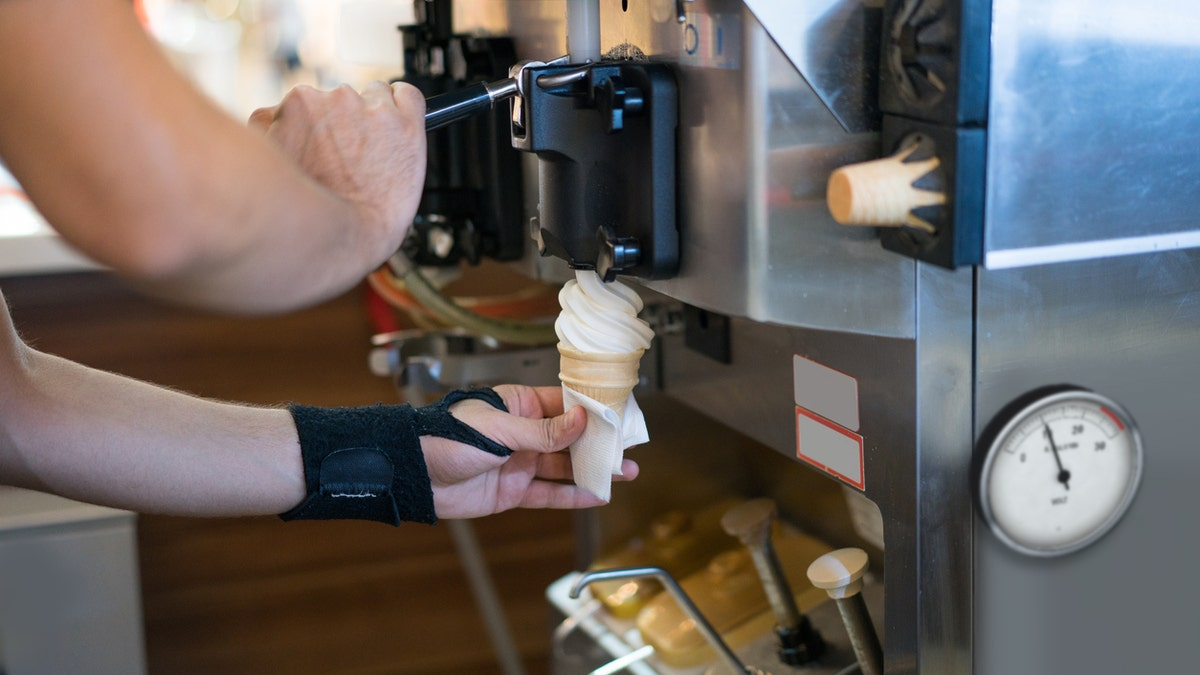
V 10
